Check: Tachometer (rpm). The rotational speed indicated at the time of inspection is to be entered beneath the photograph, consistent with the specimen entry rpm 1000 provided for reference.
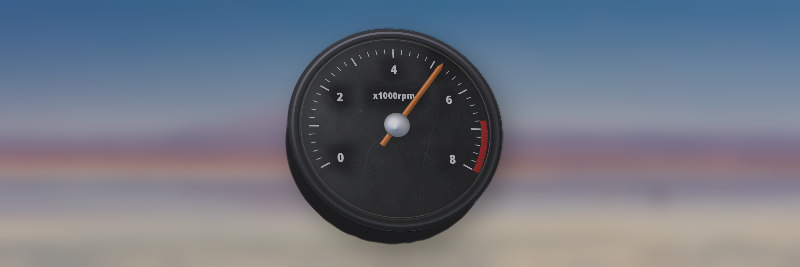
rpm 5200
